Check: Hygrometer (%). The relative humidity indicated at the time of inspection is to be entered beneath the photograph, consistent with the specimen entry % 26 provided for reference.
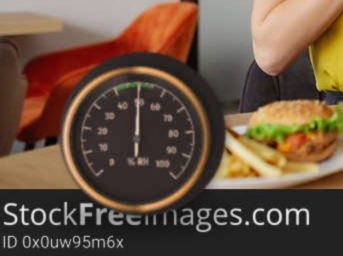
% 50
